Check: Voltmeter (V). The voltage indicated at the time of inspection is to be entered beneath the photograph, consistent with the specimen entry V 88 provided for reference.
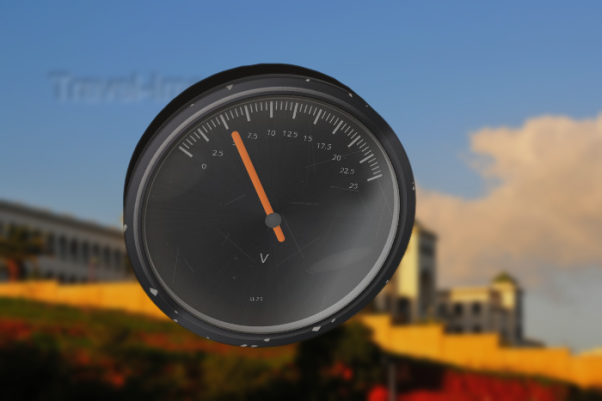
V 5.5
